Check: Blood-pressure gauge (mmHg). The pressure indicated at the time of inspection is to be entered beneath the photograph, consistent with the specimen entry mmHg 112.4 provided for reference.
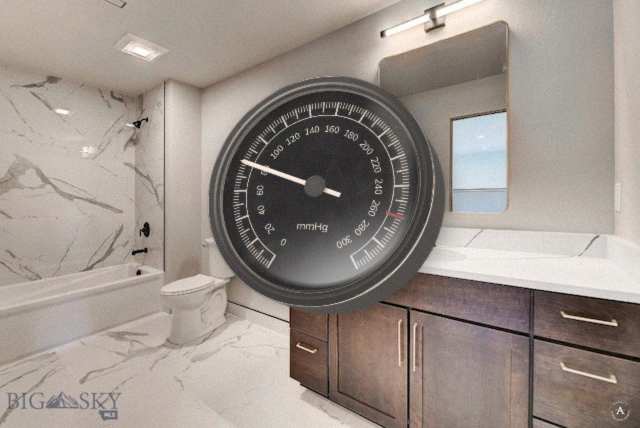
mmHg 80
